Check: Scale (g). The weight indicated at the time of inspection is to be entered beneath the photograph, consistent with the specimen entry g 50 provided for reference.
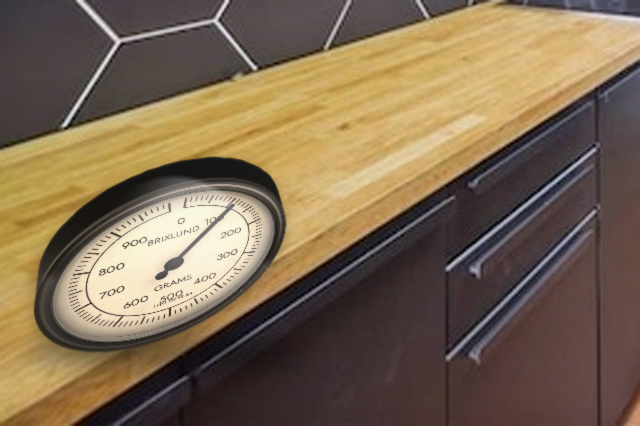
g 100
